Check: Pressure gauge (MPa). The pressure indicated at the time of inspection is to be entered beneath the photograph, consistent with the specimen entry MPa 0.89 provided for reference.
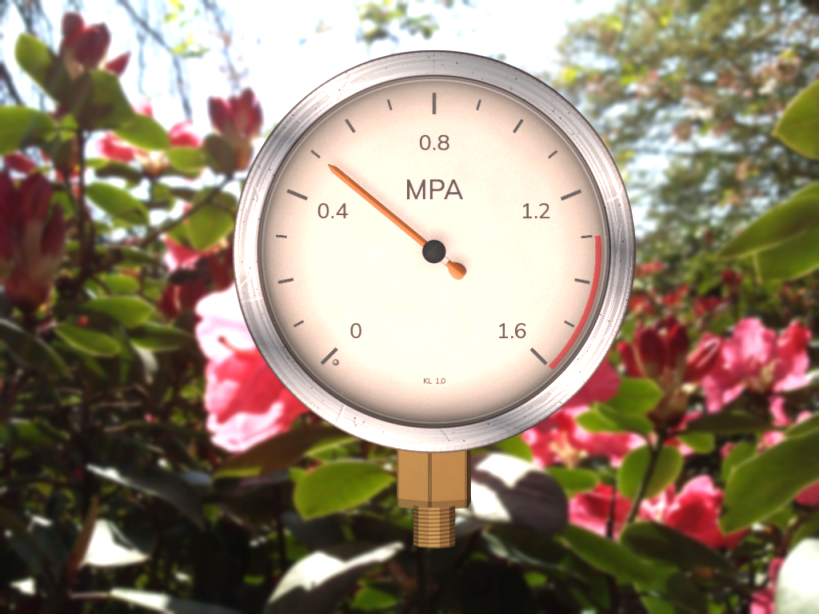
MPa 0.5
